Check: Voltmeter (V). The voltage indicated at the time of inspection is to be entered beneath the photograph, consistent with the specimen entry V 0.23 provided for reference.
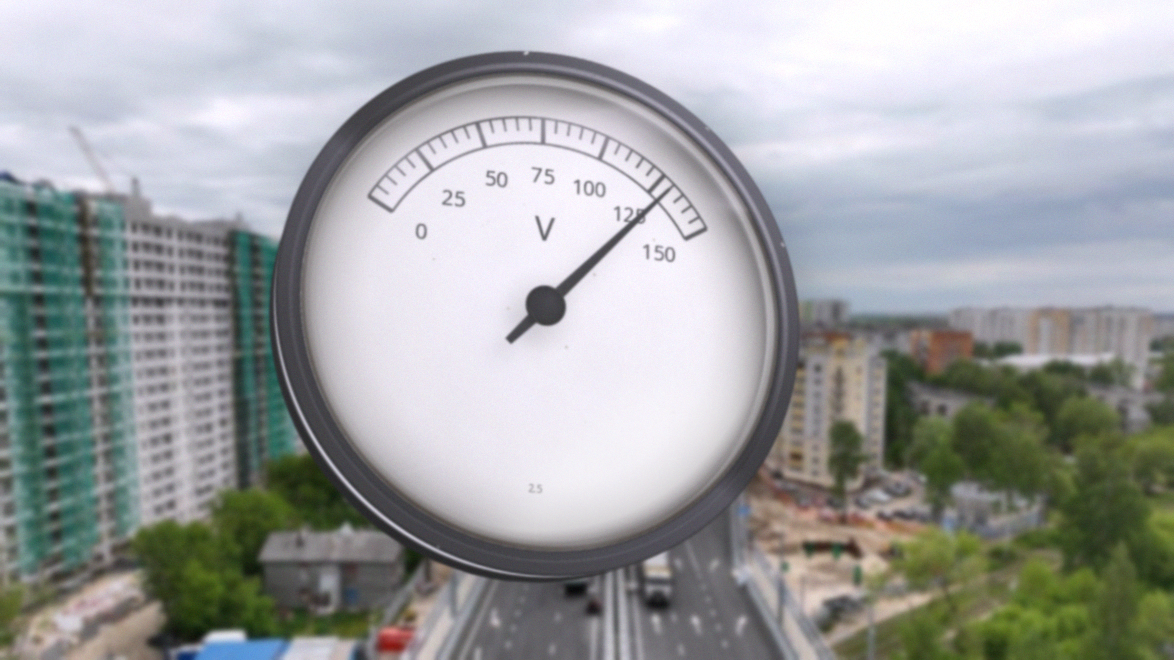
V 130
